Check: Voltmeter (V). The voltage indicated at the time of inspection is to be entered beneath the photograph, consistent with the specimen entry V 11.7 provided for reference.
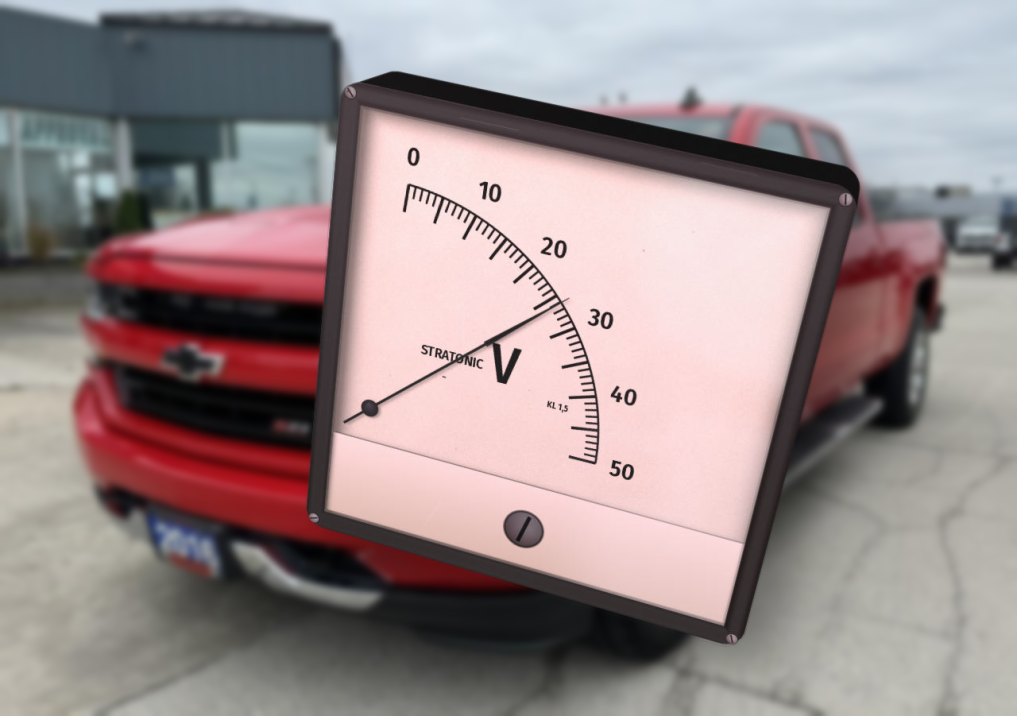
V 26
